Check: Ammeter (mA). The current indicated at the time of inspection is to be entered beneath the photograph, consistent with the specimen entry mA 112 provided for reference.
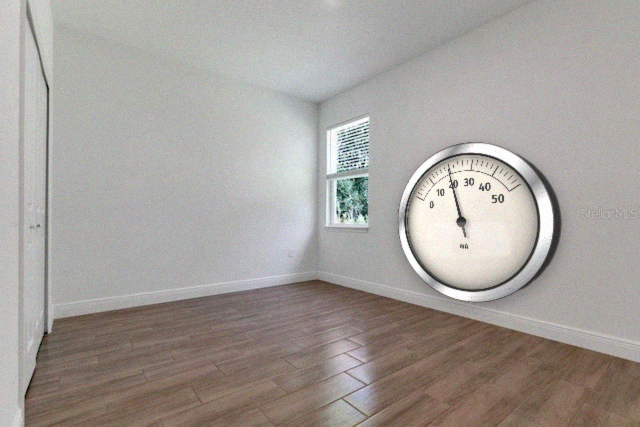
mA 20
